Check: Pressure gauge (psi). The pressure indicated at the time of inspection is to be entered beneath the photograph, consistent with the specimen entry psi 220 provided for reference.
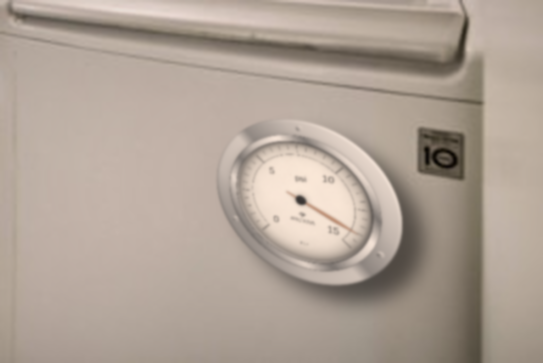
psi 14
